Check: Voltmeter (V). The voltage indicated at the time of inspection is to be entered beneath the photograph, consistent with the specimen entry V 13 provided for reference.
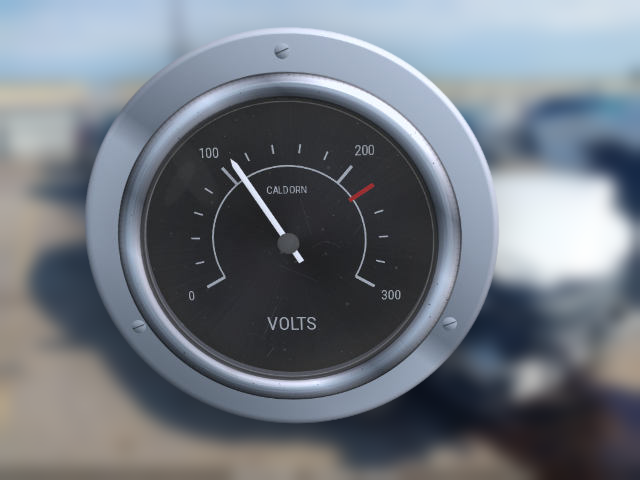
V 110
